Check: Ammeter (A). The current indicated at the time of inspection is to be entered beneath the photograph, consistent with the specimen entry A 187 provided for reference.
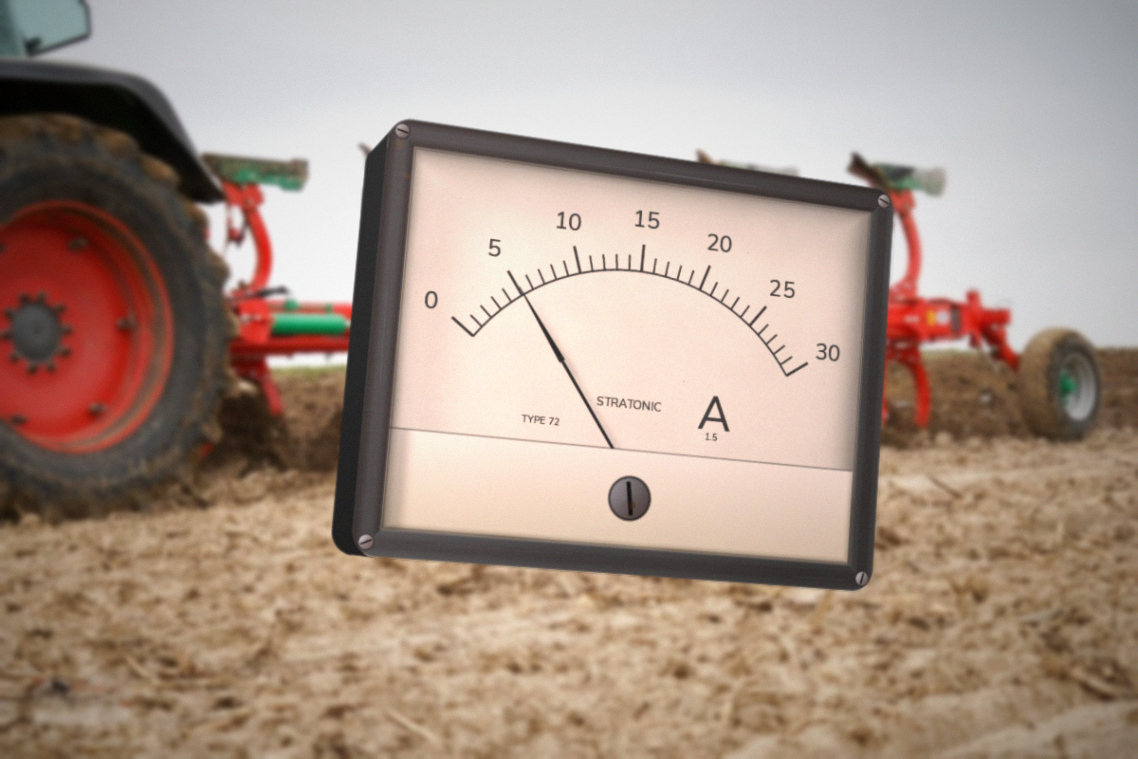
A 5
